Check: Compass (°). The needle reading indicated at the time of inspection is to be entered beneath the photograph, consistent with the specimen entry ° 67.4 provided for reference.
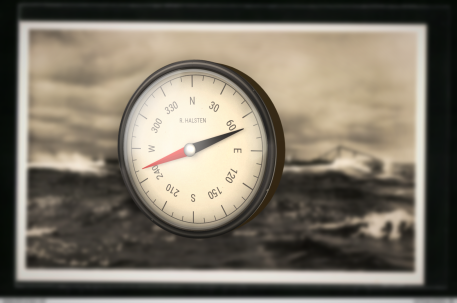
° 250
